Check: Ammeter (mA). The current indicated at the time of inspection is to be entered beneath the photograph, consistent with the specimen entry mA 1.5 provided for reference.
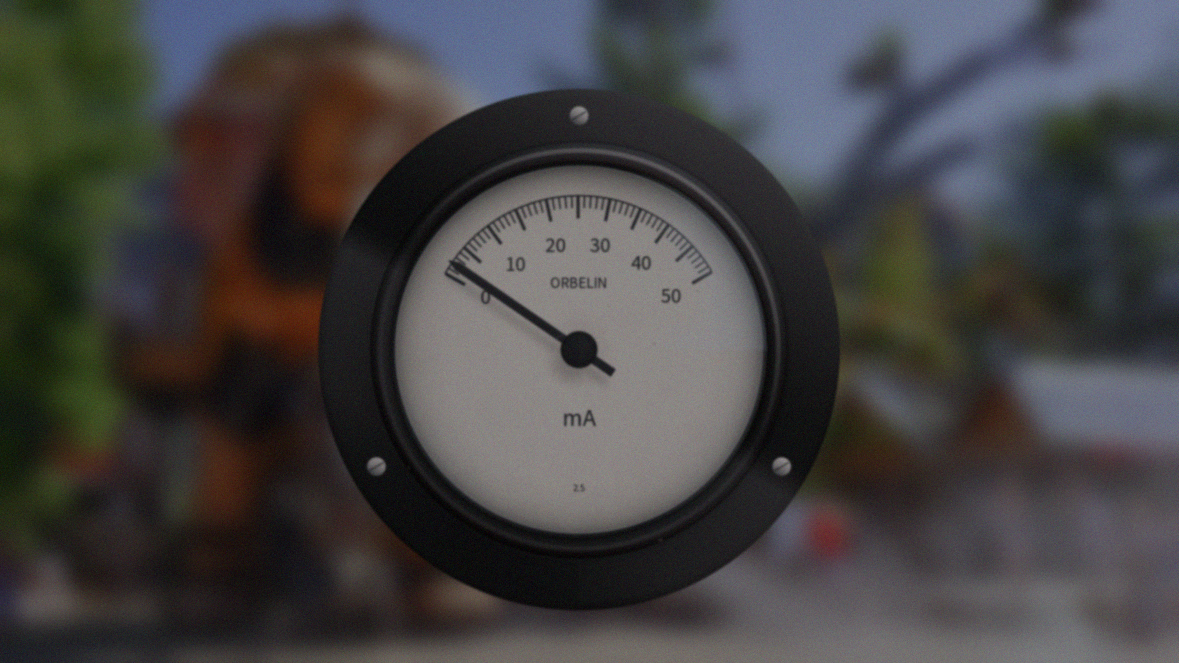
mA 2
